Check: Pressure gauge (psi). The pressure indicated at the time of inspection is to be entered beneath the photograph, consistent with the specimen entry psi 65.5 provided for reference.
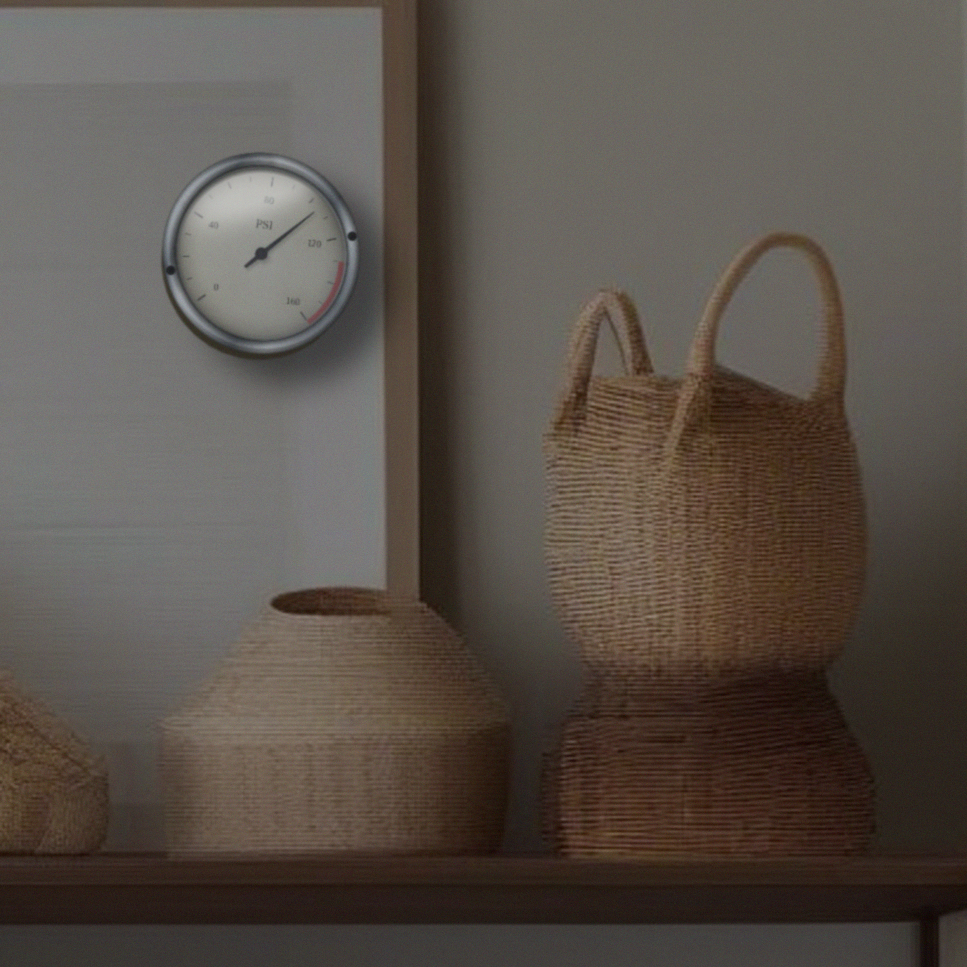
psi 105
